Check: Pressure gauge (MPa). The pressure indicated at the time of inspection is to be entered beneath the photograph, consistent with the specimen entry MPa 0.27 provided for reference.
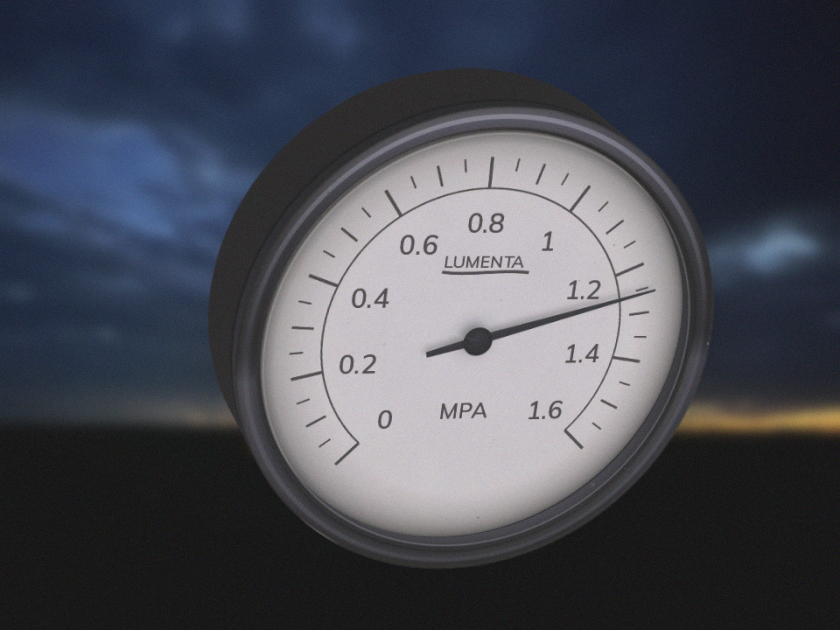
MPa 1.25
